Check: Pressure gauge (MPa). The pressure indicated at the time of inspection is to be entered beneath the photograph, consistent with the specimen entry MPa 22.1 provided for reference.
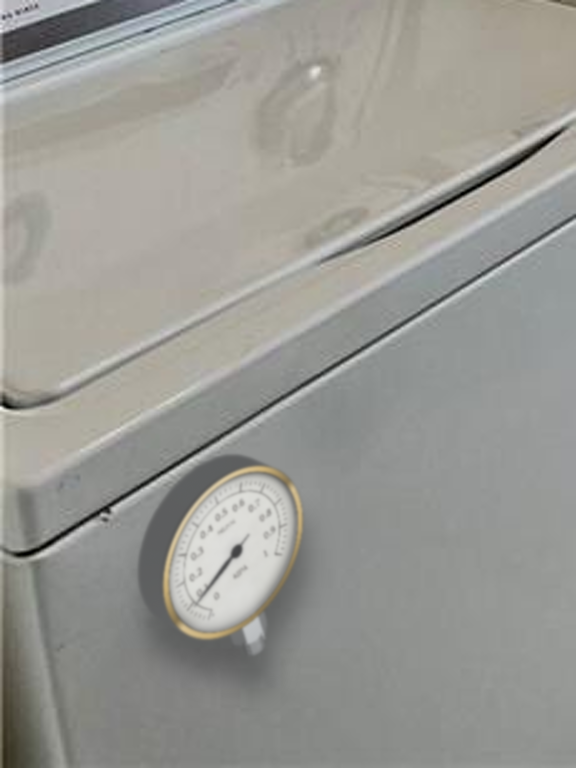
MPa 0.1
